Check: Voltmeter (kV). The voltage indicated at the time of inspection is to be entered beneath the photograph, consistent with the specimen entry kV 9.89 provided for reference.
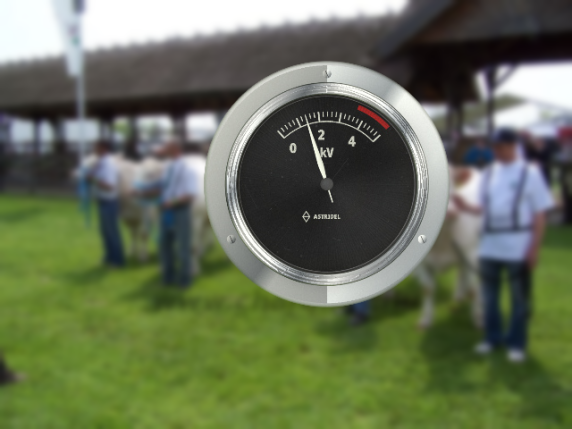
kV 1.4
